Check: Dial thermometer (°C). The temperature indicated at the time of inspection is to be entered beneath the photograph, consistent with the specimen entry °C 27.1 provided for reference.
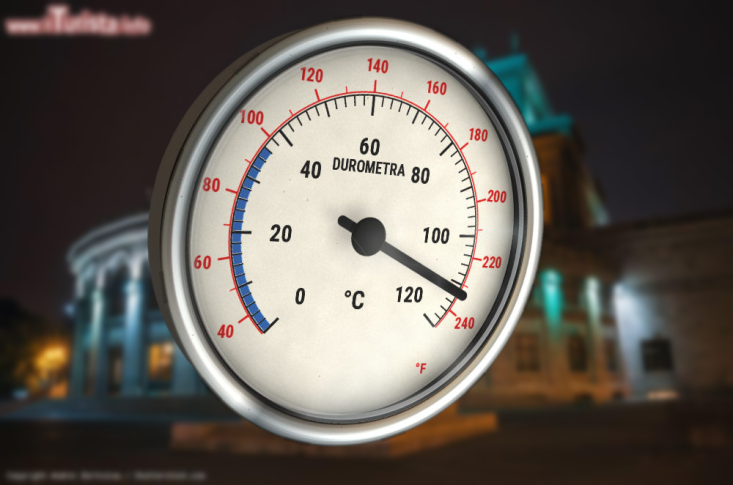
°C 112
